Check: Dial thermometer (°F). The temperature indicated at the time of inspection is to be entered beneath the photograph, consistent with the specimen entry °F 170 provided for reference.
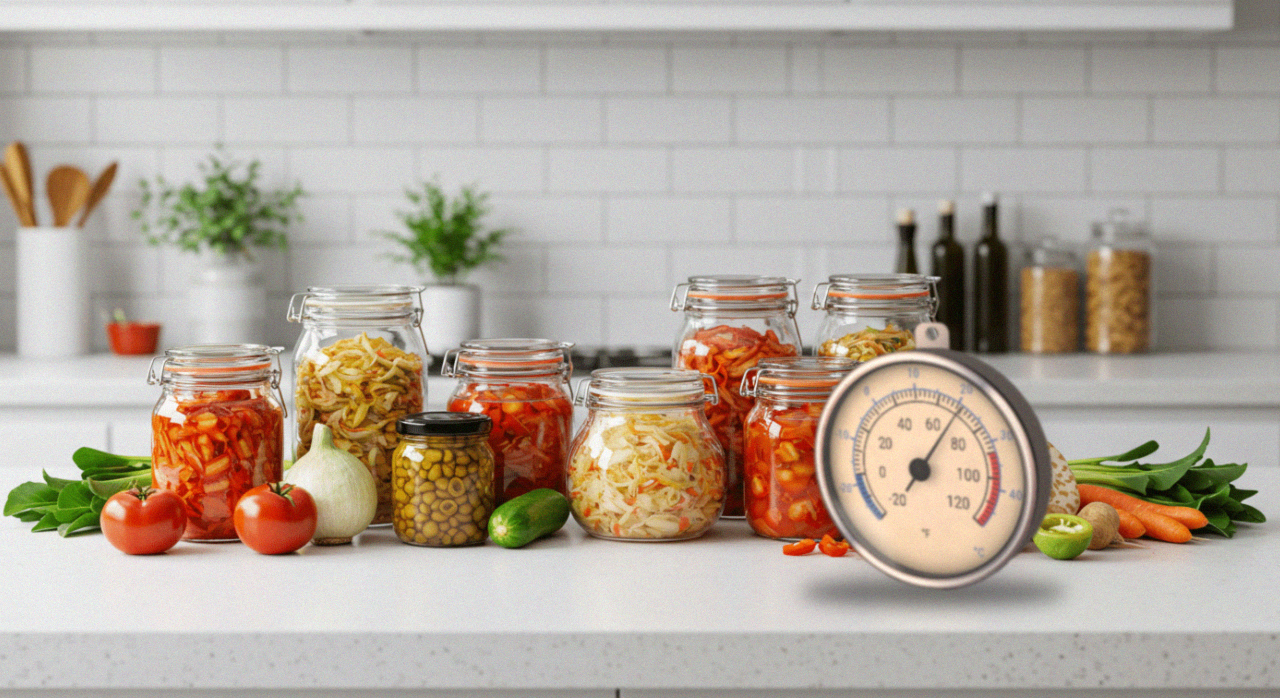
°F 70
